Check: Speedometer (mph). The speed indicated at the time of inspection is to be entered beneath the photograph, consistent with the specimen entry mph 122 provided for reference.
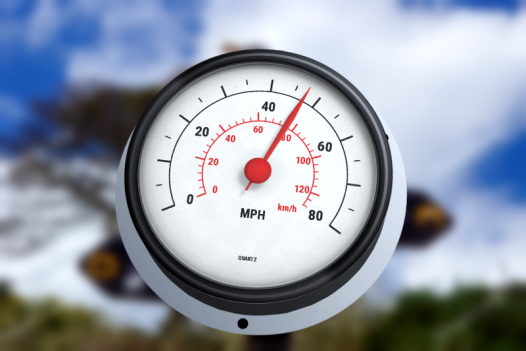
mph 47.5
